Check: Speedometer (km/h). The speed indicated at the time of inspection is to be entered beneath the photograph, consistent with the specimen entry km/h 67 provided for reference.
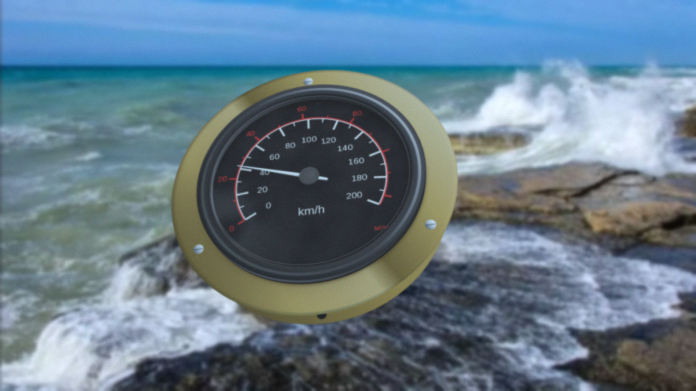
km/h 40
